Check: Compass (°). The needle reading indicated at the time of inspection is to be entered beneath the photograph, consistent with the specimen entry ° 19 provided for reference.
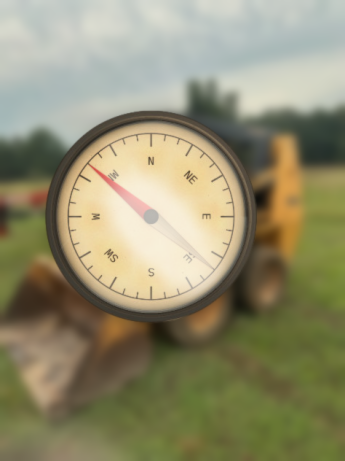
° 310
